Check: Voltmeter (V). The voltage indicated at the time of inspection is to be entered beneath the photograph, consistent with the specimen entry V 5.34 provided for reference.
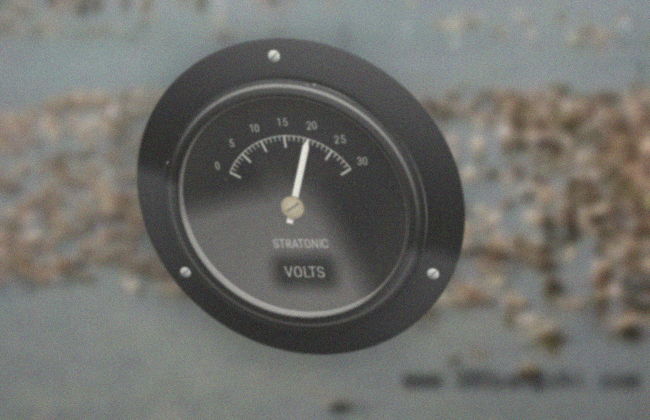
V 20
